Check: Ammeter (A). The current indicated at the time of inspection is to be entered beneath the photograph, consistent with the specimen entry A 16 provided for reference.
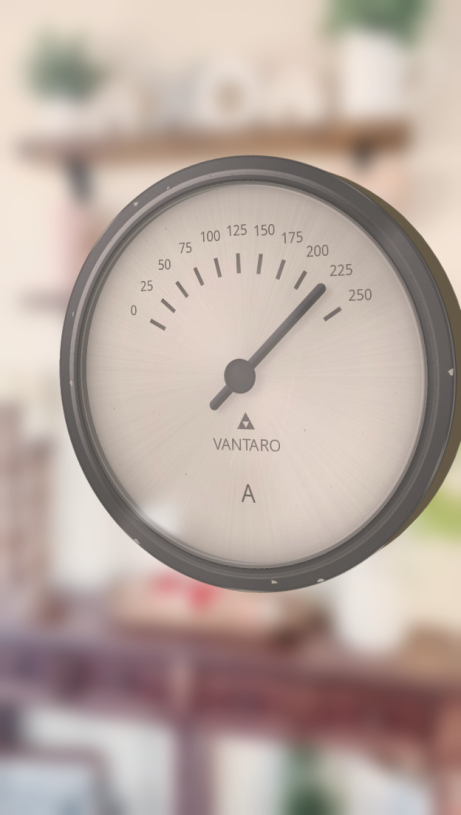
A 225
